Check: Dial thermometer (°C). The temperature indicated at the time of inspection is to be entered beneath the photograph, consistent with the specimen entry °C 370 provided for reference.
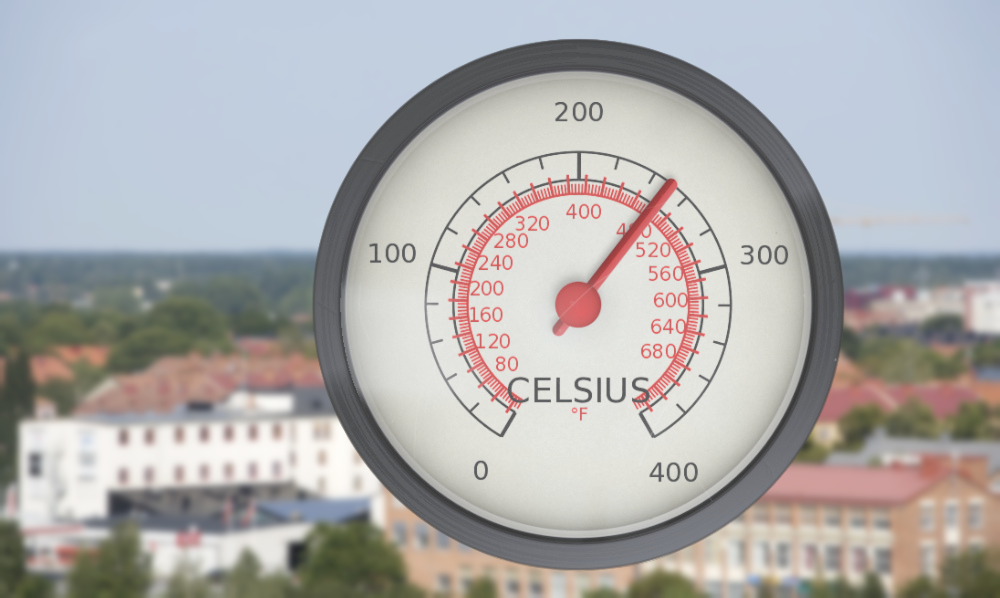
°C 250
